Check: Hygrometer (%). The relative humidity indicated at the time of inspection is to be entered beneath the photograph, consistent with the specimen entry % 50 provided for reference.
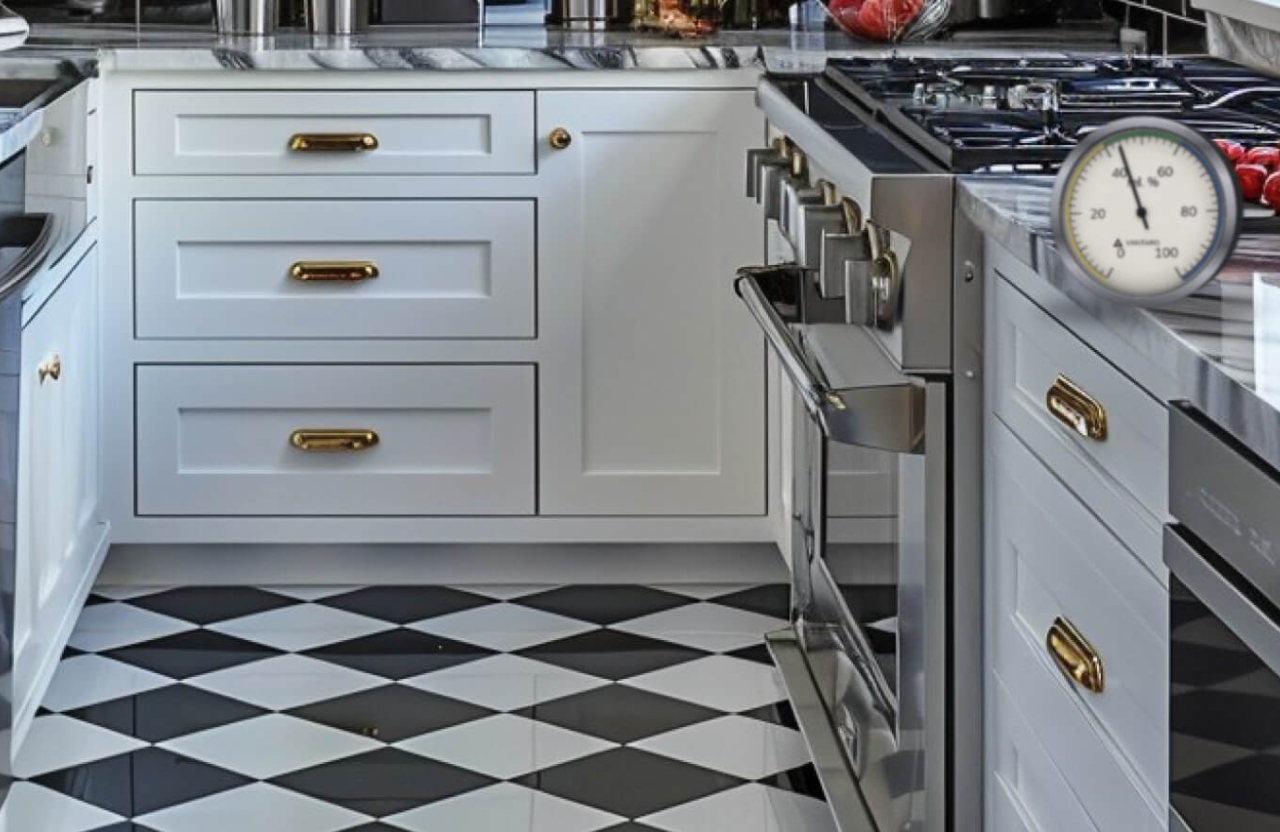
% 44
